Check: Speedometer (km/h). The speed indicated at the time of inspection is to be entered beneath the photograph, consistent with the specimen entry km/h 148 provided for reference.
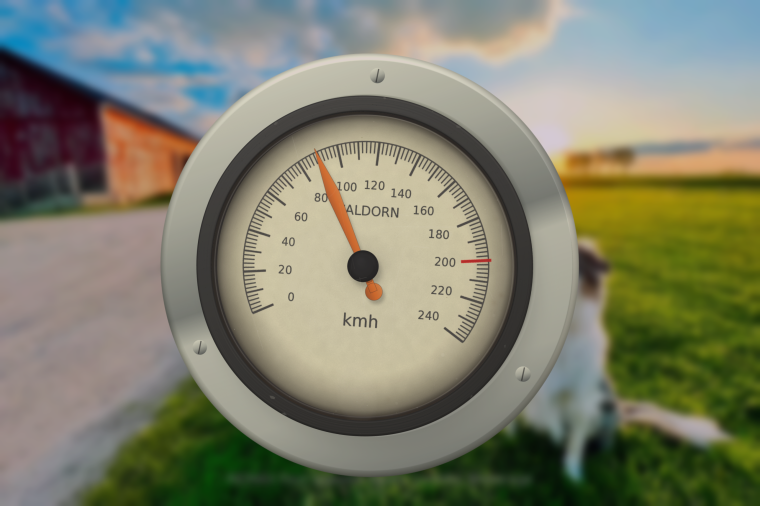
km/h 90
